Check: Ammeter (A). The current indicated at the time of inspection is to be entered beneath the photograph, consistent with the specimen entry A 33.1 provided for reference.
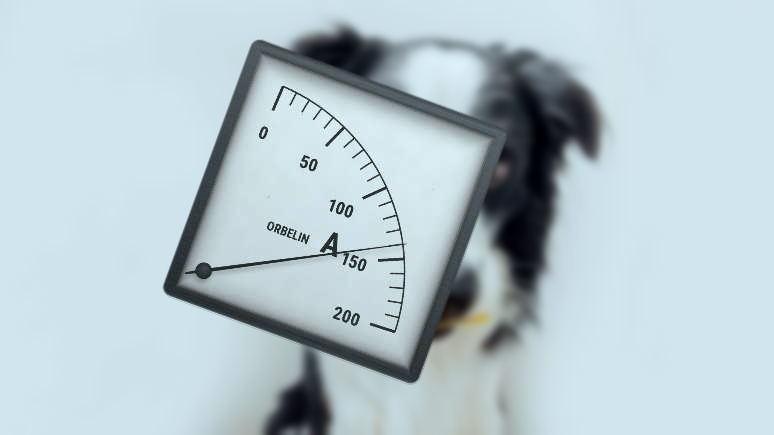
A 140
